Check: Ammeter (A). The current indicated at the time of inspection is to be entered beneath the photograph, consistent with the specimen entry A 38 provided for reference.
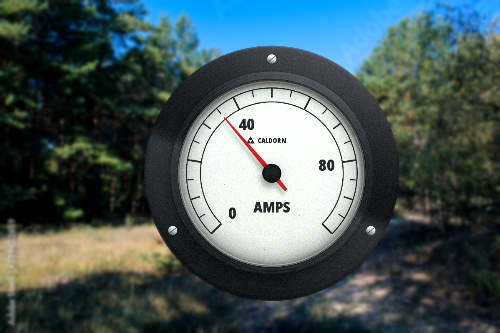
A 35
